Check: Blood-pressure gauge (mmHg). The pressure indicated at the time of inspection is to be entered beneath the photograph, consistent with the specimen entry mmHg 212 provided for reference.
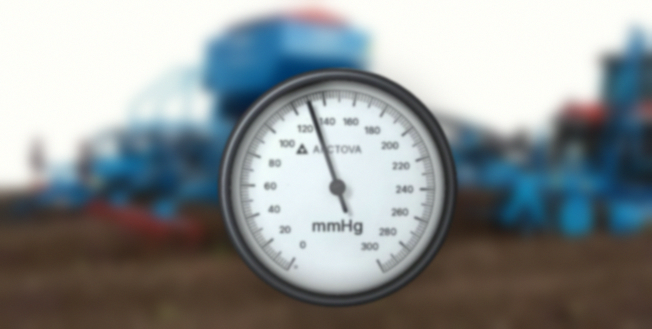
mmHg 130
